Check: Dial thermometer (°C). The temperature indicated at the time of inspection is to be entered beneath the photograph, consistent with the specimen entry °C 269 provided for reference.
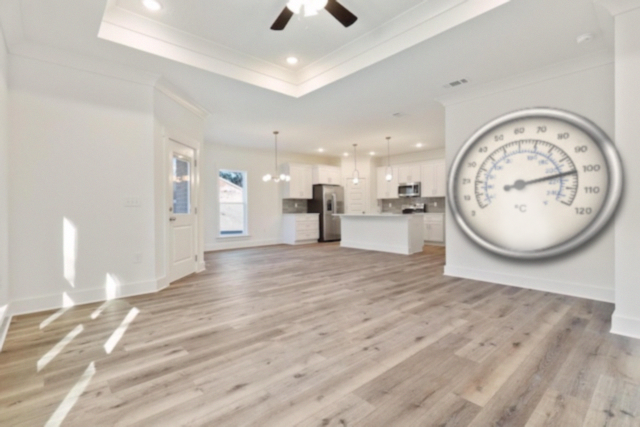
°C 100
